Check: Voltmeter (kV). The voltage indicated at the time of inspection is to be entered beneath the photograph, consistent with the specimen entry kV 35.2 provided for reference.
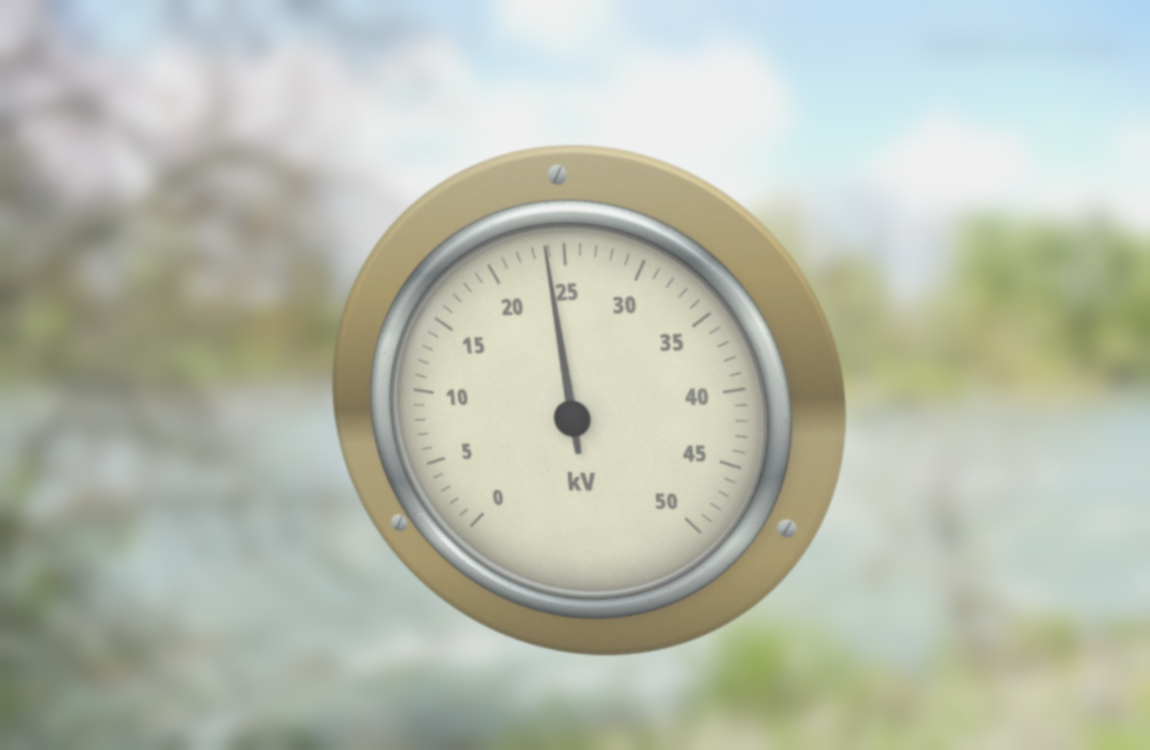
kV 24
